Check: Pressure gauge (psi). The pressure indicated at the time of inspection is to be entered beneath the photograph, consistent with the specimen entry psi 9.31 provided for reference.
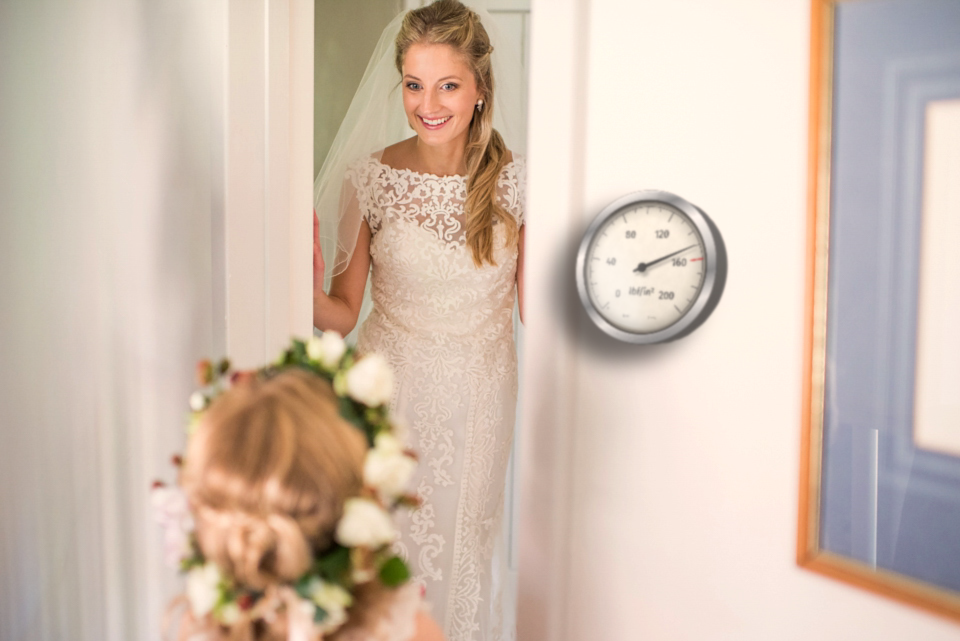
psi 150
